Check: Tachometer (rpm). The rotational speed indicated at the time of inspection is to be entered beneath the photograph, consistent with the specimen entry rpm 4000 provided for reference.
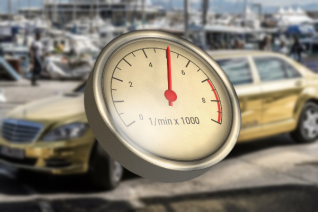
rpm 5000
